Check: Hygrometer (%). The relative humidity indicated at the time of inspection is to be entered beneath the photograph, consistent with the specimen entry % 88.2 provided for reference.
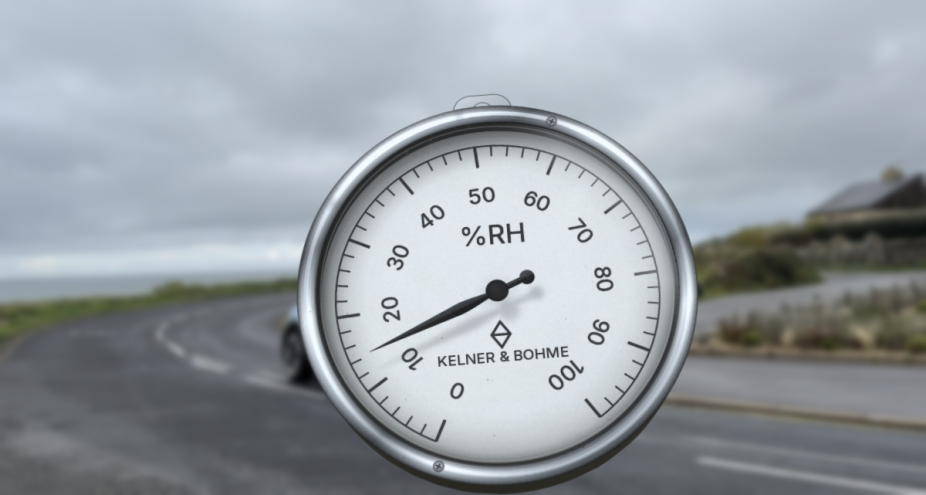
% 14
